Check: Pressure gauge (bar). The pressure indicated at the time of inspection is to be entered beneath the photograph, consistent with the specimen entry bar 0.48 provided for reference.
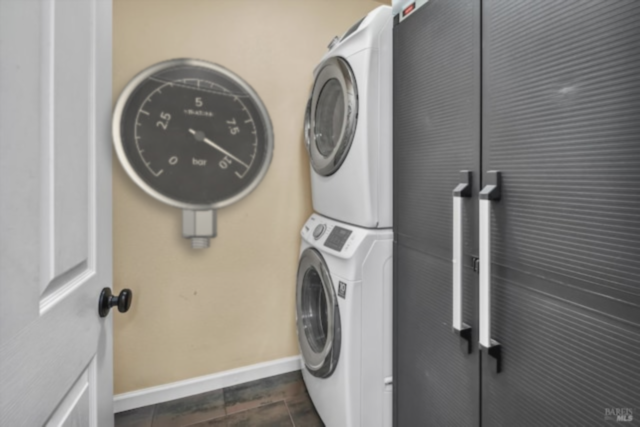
bar 9.5
